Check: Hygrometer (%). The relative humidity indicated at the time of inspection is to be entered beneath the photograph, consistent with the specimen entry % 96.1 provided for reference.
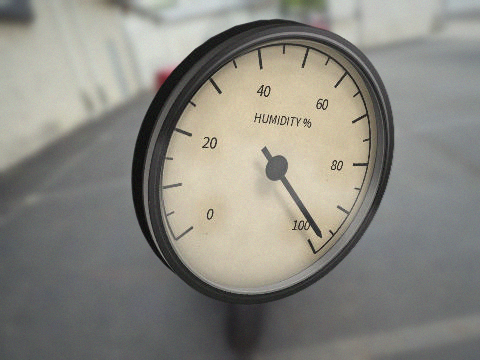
% 97.5
